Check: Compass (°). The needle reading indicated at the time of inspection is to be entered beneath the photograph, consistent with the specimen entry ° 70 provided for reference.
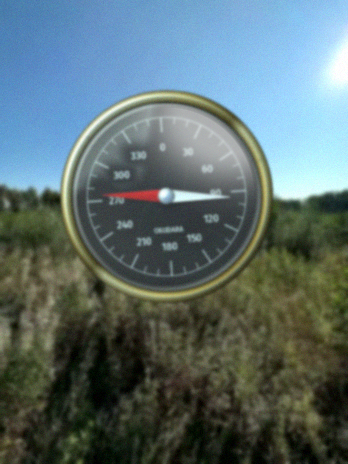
° 275
